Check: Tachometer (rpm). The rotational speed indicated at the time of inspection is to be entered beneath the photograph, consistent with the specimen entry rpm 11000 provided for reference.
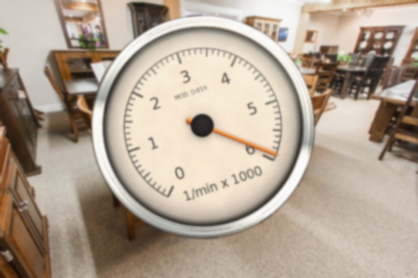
rpm 5900
